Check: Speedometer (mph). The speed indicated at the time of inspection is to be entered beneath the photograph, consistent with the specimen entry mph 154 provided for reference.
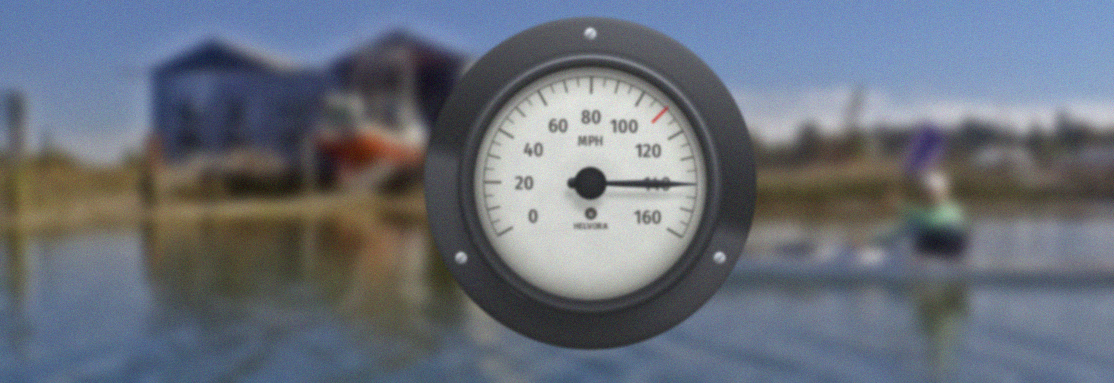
mph 140
